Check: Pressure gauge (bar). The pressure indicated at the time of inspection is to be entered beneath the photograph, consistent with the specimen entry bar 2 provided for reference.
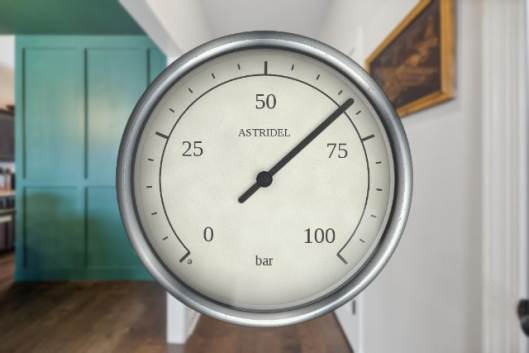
bar 67.5
